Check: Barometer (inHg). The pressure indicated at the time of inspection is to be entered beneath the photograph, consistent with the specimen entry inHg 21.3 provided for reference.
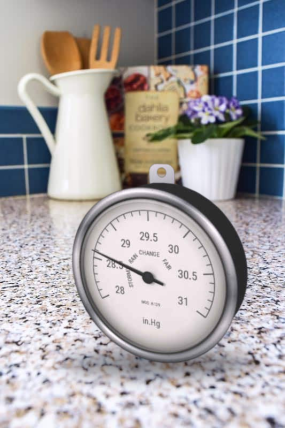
inHg 28.6
